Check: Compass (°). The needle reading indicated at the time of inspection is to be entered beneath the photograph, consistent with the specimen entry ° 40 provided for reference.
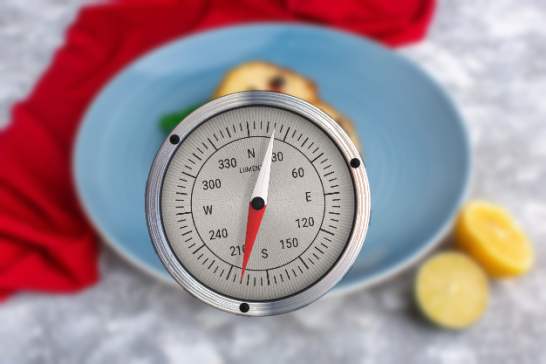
° 200
